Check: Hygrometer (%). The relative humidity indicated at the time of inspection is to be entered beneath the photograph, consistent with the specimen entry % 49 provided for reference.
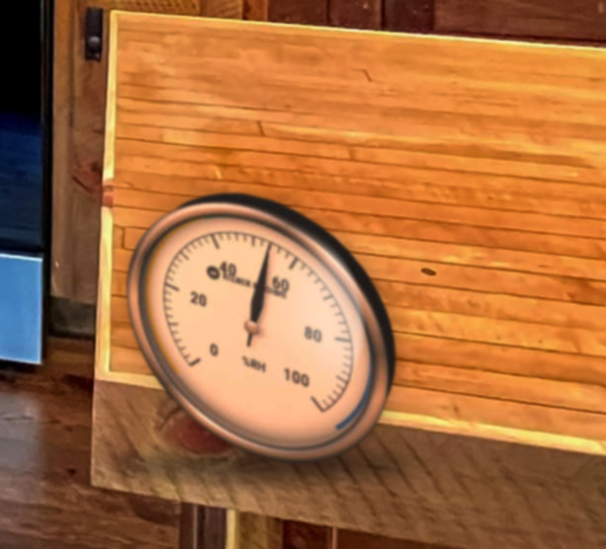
% 54
